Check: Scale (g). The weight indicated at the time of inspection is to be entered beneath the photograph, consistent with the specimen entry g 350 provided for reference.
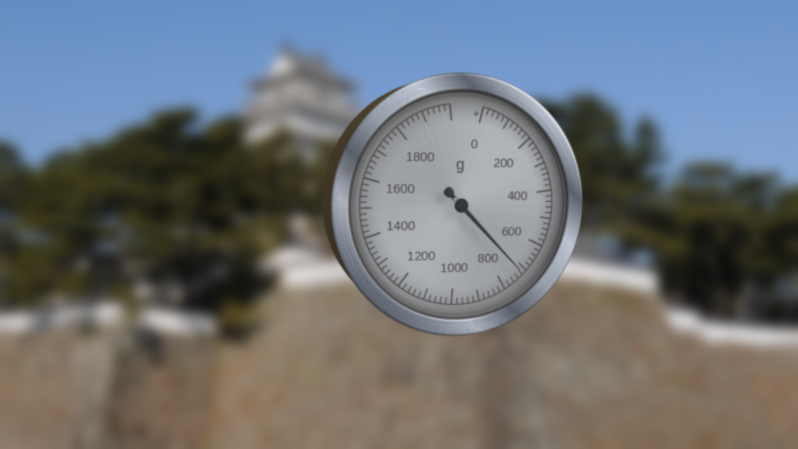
g 720
